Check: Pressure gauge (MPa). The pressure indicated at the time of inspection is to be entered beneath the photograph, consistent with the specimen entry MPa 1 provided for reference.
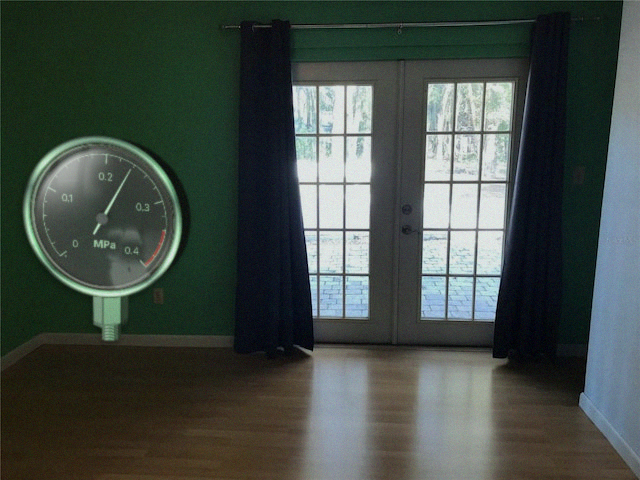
MPa 0.24
